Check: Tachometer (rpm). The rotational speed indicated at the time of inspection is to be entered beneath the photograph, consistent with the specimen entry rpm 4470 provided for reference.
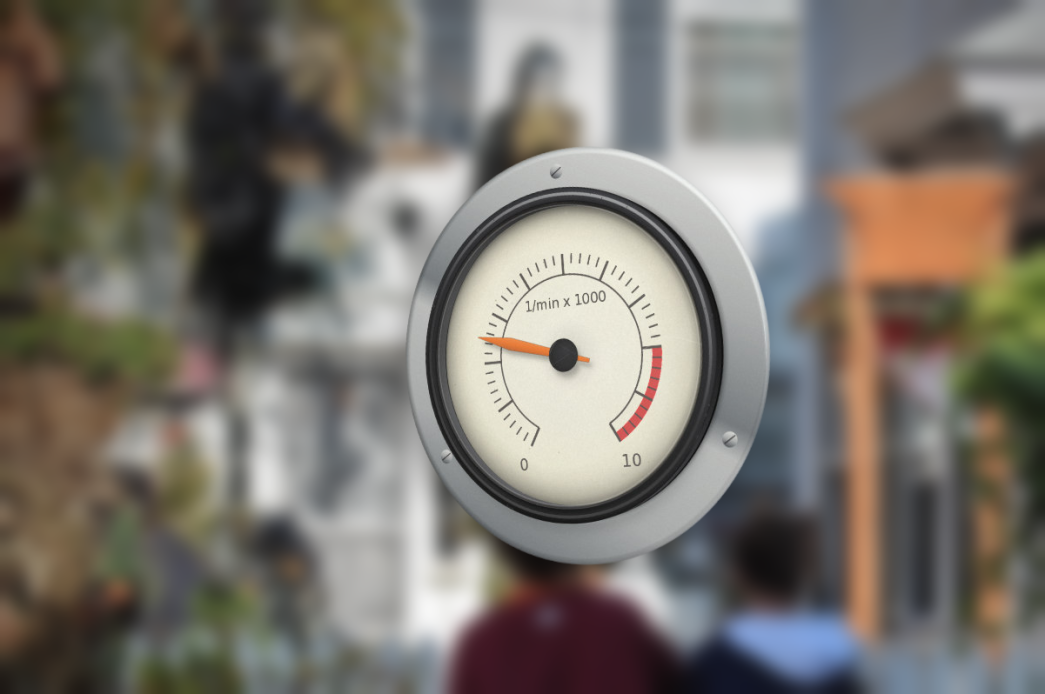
rpm 2500
